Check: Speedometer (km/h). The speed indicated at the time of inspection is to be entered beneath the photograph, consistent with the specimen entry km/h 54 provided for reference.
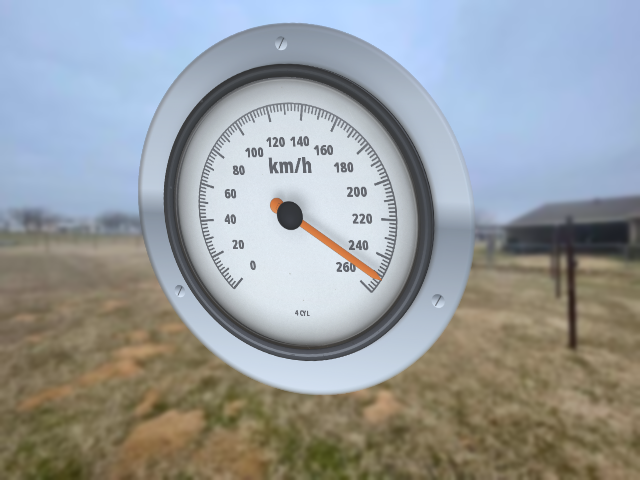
km/h 250
